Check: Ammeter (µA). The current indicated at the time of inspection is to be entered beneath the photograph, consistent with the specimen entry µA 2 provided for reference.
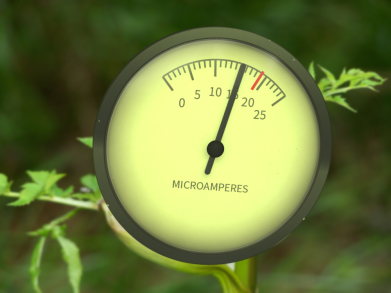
µA 15
